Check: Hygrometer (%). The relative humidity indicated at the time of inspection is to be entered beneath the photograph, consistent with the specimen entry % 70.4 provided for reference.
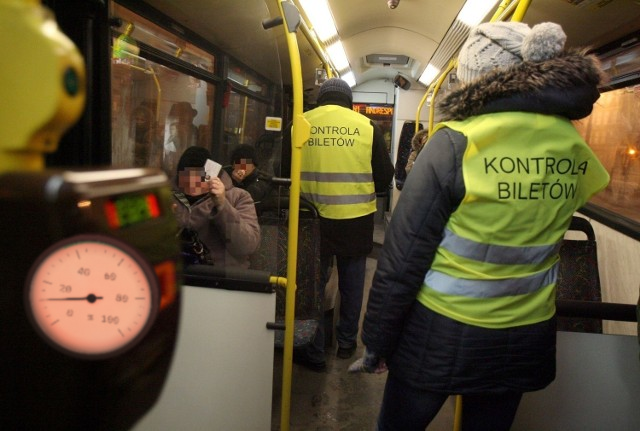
% 12
